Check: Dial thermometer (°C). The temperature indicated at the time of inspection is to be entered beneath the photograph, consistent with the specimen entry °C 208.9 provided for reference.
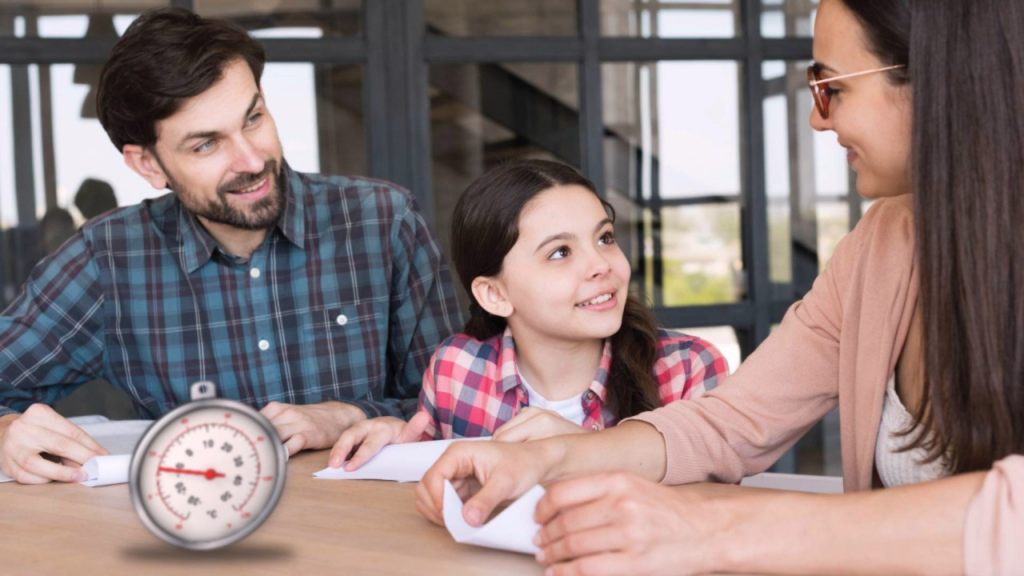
°C -10
